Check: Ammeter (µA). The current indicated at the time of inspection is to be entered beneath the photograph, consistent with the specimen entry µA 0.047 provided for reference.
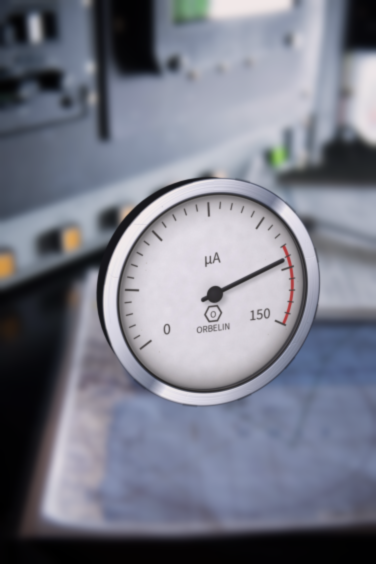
µA 120
